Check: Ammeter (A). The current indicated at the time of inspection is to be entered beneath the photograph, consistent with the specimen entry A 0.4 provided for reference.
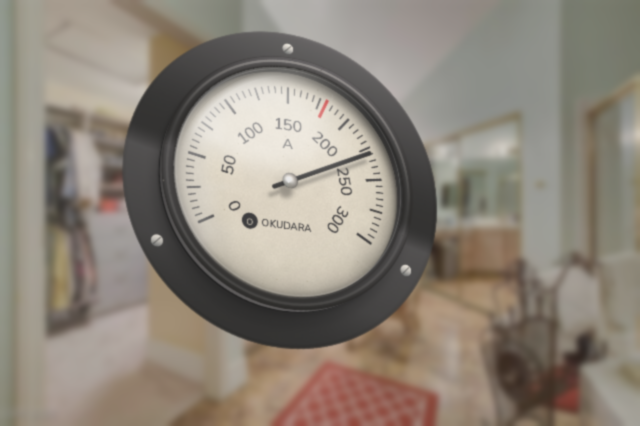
A 230
